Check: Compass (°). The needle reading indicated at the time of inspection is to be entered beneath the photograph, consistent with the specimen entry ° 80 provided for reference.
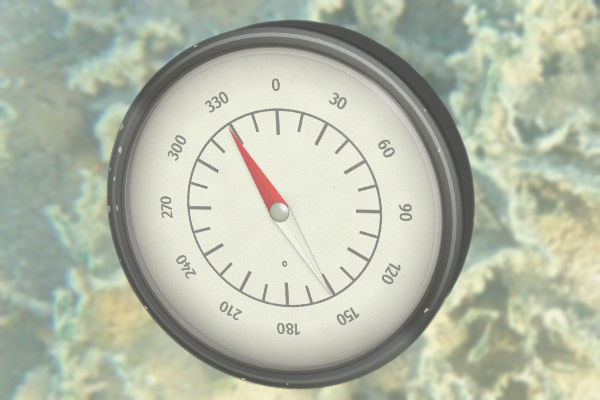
° 330
